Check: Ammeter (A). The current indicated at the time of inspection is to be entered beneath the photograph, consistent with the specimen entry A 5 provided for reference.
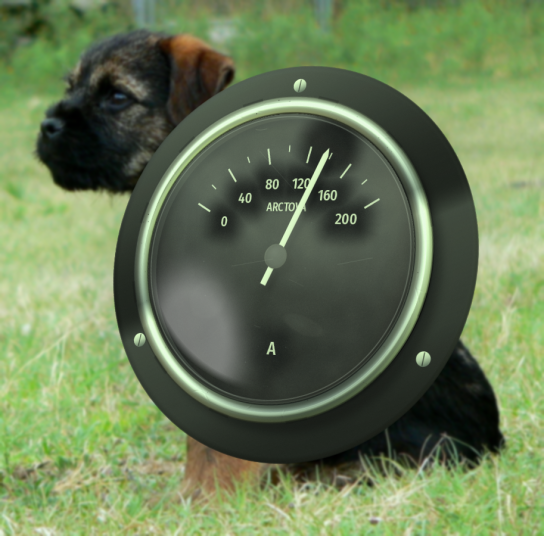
A 140
